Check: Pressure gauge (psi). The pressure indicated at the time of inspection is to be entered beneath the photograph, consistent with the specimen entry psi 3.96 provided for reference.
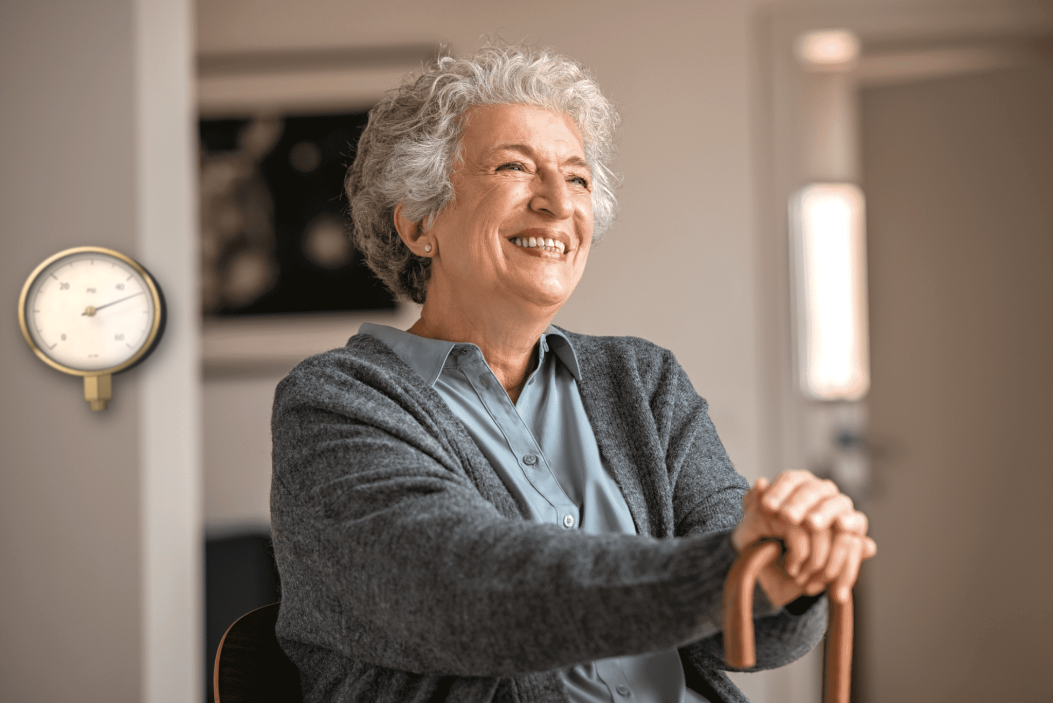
psi 45
